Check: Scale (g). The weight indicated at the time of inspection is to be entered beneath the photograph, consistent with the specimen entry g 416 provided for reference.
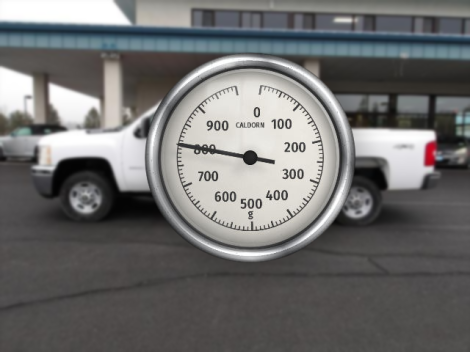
g 800
